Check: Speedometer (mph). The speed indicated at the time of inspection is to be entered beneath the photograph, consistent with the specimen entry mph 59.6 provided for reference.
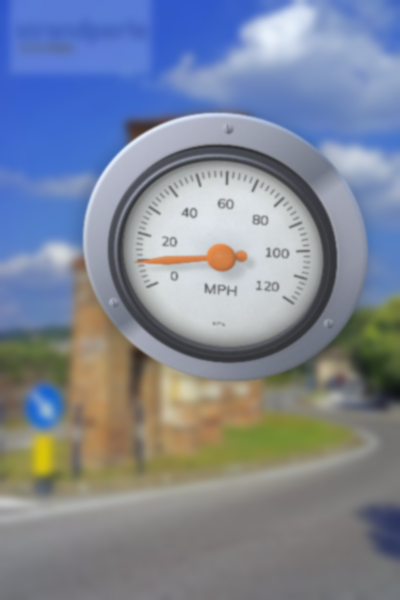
mph 10
